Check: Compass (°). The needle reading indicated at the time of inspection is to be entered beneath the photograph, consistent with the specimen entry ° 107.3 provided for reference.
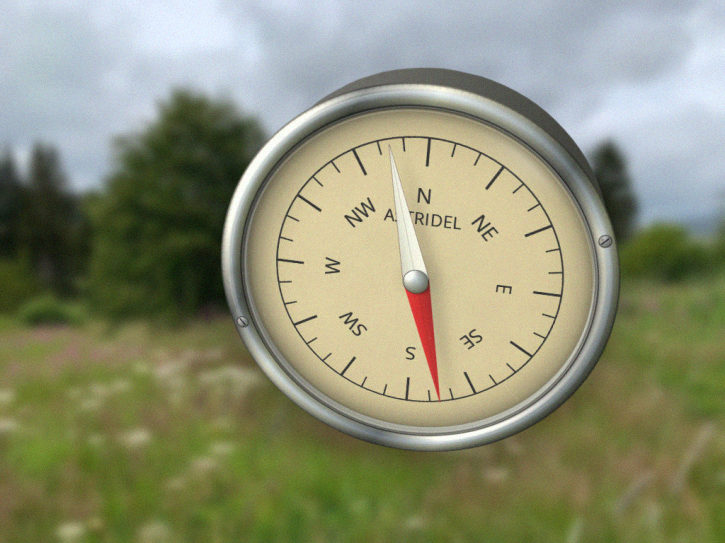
° 165
